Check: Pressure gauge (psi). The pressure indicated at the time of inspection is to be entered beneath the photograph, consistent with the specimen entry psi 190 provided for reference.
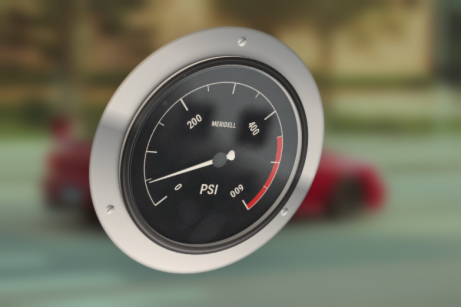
psi 50
